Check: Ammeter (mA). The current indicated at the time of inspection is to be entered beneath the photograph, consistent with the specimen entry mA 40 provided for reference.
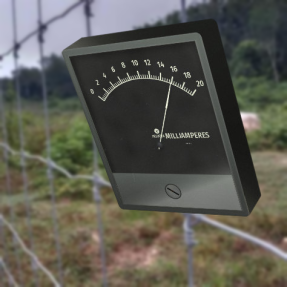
mA 16
